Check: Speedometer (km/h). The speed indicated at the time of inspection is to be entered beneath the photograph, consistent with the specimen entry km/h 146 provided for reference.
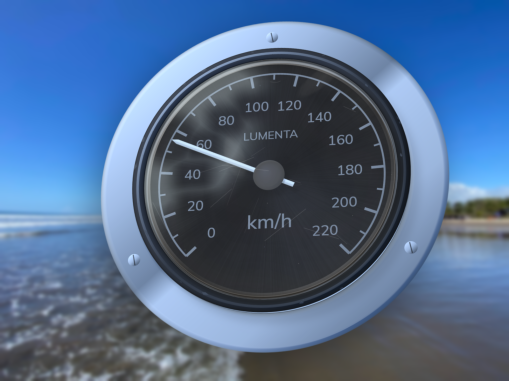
km/h 55
